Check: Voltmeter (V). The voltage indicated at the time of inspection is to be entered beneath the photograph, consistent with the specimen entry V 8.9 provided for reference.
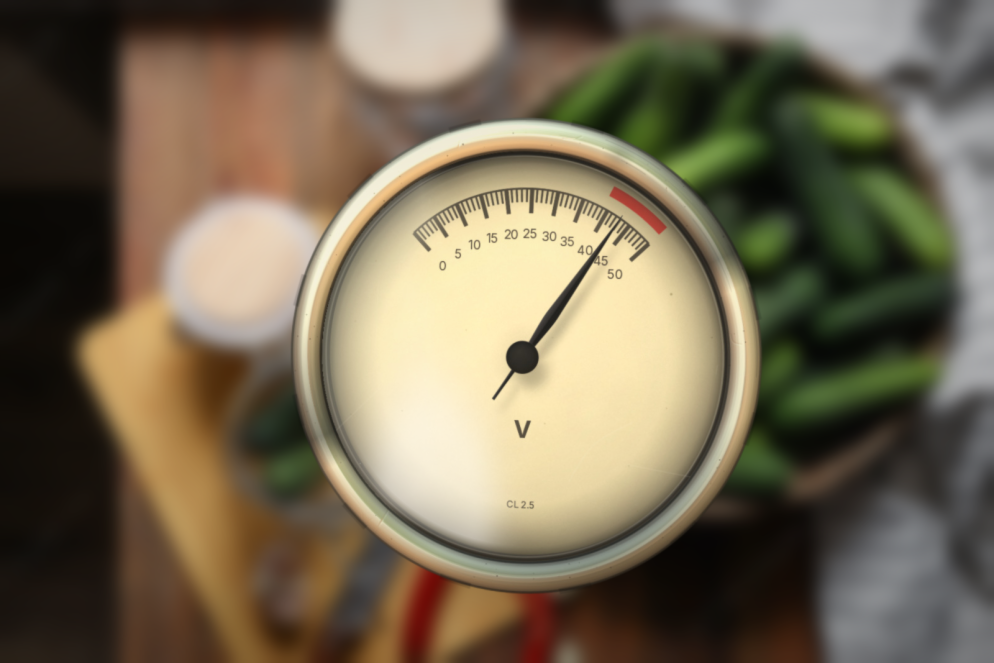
V 43
